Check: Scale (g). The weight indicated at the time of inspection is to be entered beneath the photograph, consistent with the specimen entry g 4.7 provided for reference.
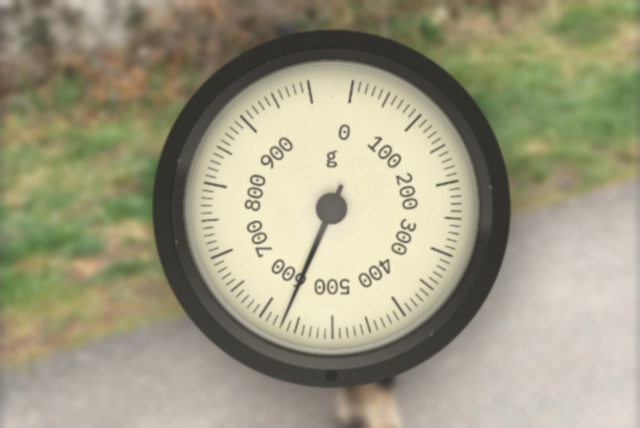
g 570
